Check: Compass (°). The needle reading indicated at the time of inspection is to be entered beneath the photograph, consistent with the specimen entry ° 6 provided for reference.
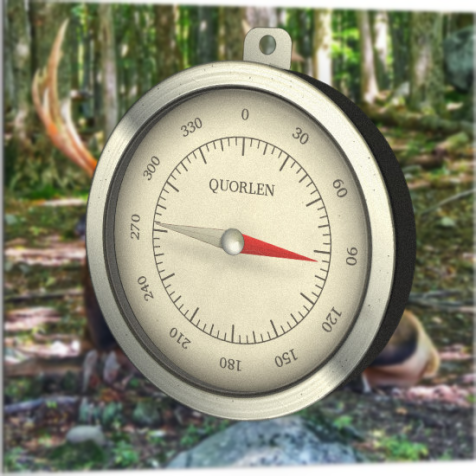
° 95
